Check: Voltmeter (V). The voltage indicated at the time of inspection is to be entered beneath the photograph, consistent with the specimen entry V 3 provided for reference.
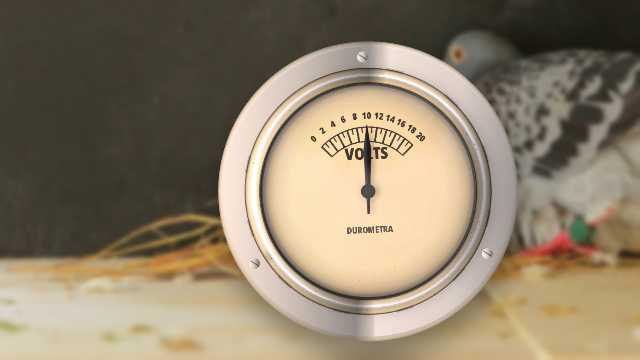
V 10
